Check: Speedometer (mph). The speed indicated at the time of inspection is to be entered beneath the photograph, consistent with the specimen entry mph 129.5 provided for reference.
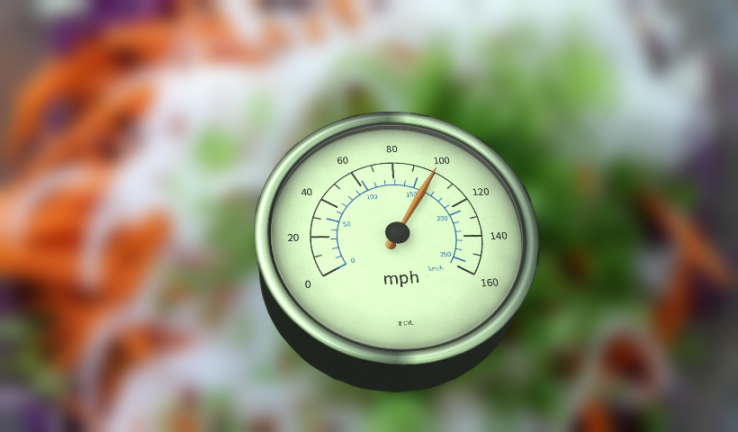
mph 100
